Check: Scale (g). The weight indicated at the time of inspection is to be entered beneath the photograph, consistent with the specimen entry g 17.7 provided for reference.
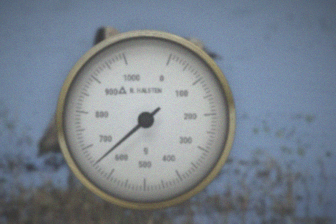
g 650
